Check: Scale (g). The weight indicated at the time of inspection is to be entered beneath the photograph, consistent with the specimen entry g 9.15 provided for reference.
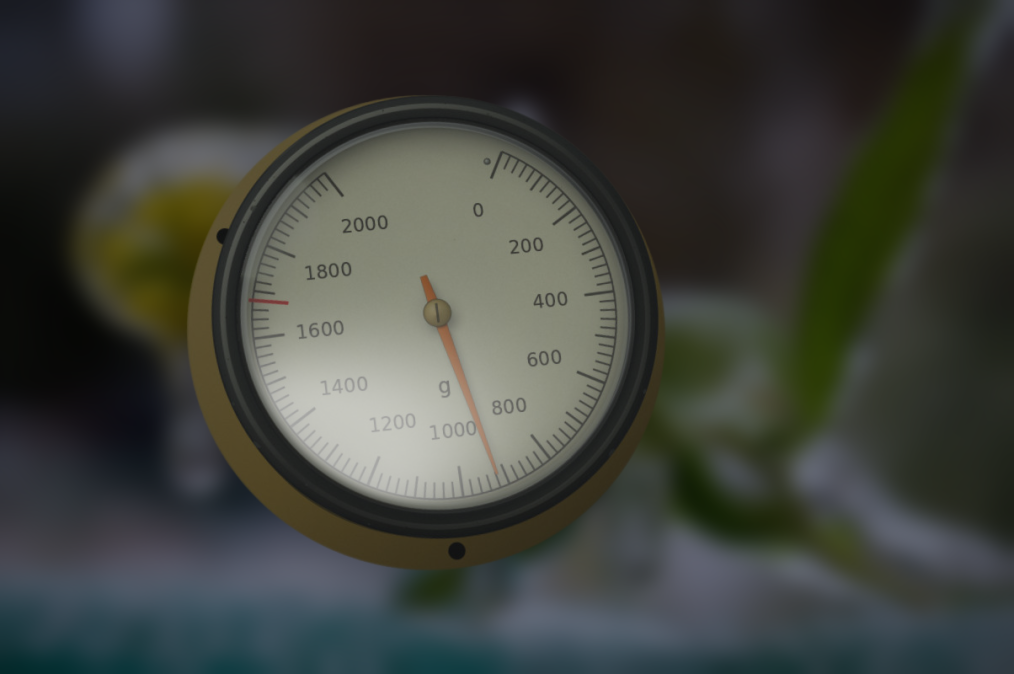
g 920
